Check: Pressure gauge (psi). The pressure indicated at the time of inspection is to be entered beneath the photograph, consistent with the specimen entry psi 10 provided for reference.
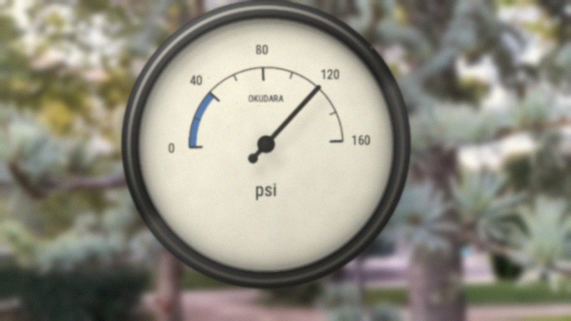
psi 120
